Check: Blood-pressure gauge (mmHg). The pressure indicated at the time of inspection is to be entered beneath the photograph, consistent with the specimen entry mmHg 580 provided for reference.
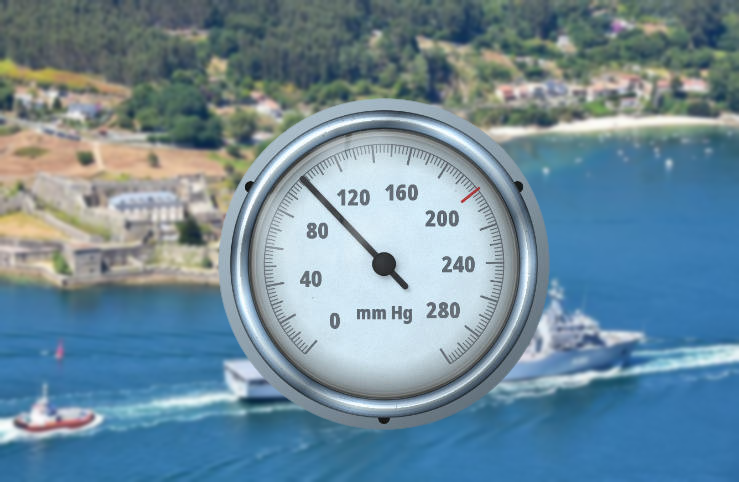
mmHg 100
